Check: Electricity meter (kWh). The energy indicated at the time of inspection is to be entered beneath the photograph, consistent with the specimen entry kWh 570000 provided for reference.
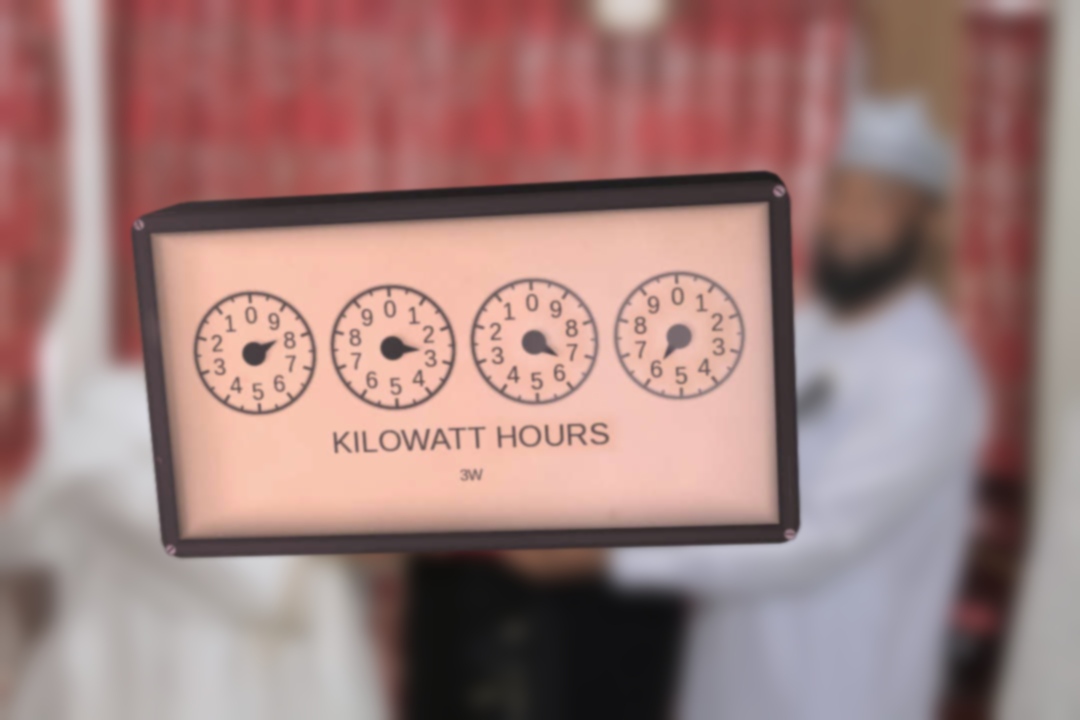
kWh 8266
